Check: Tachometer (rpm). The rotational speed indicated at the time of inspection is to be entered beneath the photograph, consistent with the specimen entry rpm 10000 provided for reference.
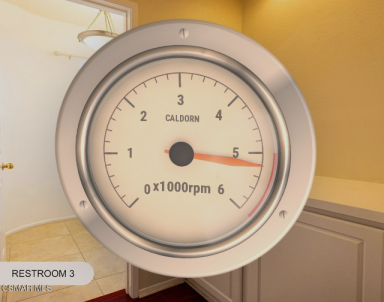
rpm 5200
